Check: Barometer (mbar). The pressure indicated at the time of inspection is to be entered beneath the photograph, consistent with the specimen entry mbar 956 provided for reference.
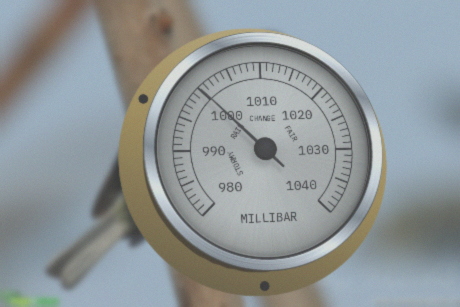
mbar 1000
